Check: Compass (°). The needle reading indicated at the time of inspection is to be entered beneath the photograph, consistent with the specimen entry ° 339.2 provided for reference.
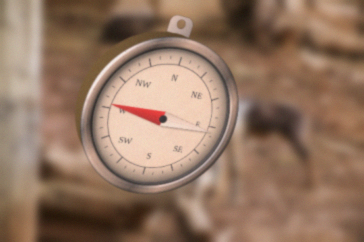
° 275
